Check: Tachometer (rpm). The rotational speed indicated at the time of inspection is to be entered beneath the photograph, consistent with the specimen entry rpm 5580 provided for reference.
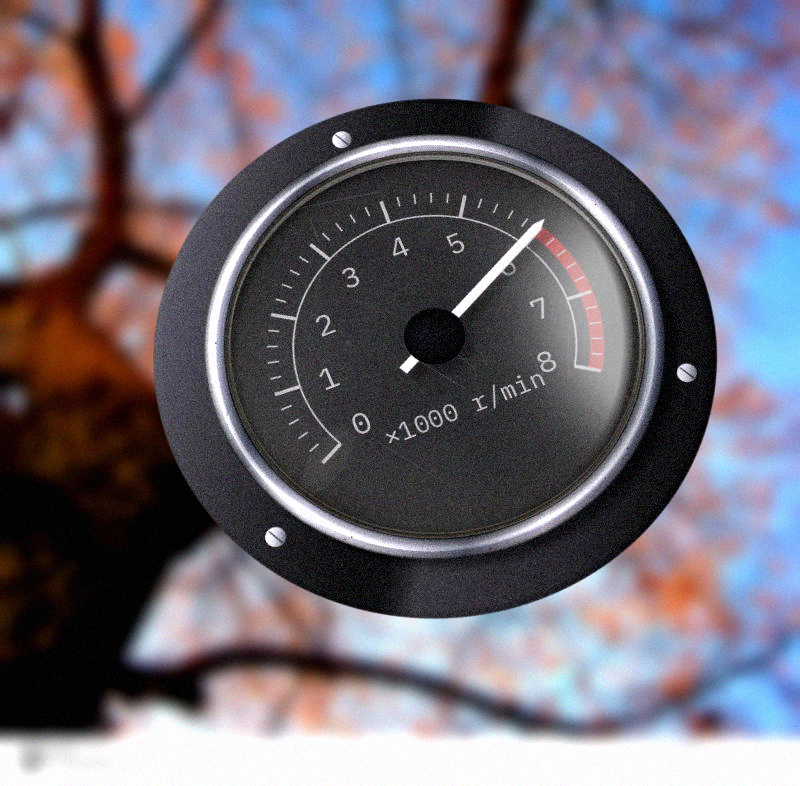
rpm 6000
